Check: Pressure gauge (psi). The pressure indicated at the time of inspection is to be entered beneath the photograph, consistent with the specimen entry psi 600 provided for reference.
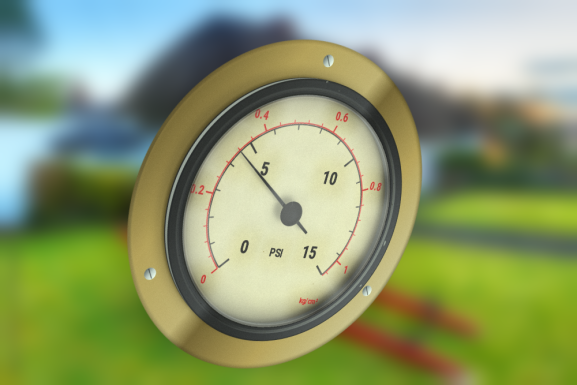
psi 4.5
